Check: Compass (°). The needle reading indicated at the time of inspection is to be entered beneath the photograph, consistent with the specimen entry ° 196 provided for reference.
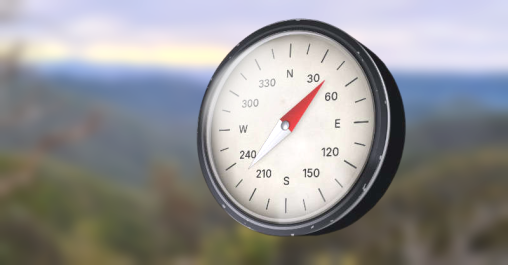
° 45
